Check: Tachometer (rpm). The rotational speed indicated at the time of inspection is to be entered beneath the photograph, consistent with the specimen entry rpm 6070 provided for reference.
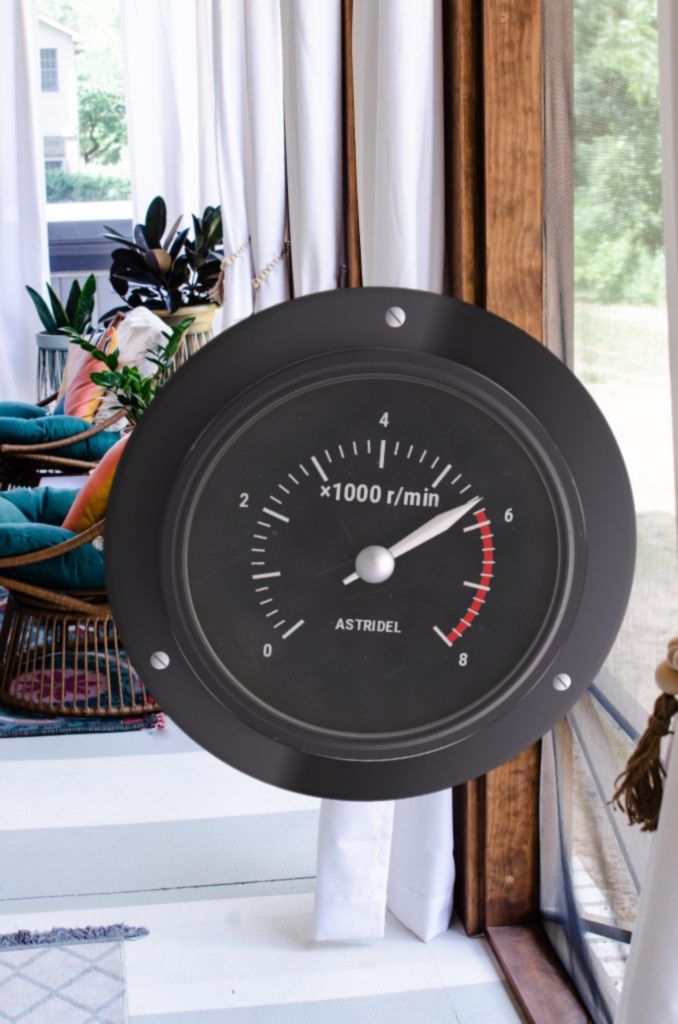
rpm 5600
